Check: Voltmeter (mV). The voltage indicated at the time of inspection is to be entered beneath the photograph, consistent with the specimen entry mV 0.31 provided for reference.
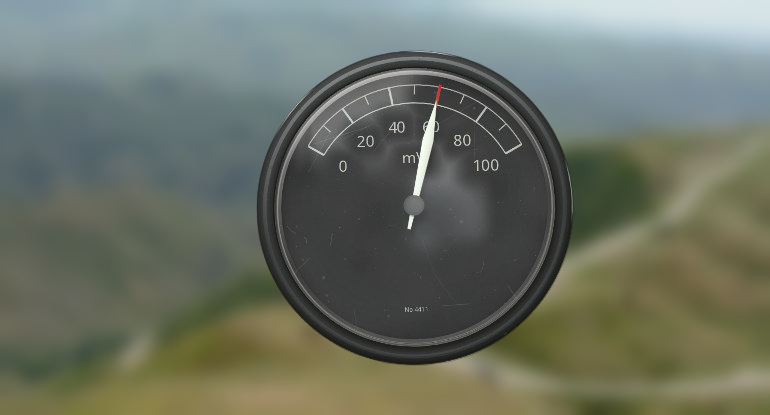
mV 60
